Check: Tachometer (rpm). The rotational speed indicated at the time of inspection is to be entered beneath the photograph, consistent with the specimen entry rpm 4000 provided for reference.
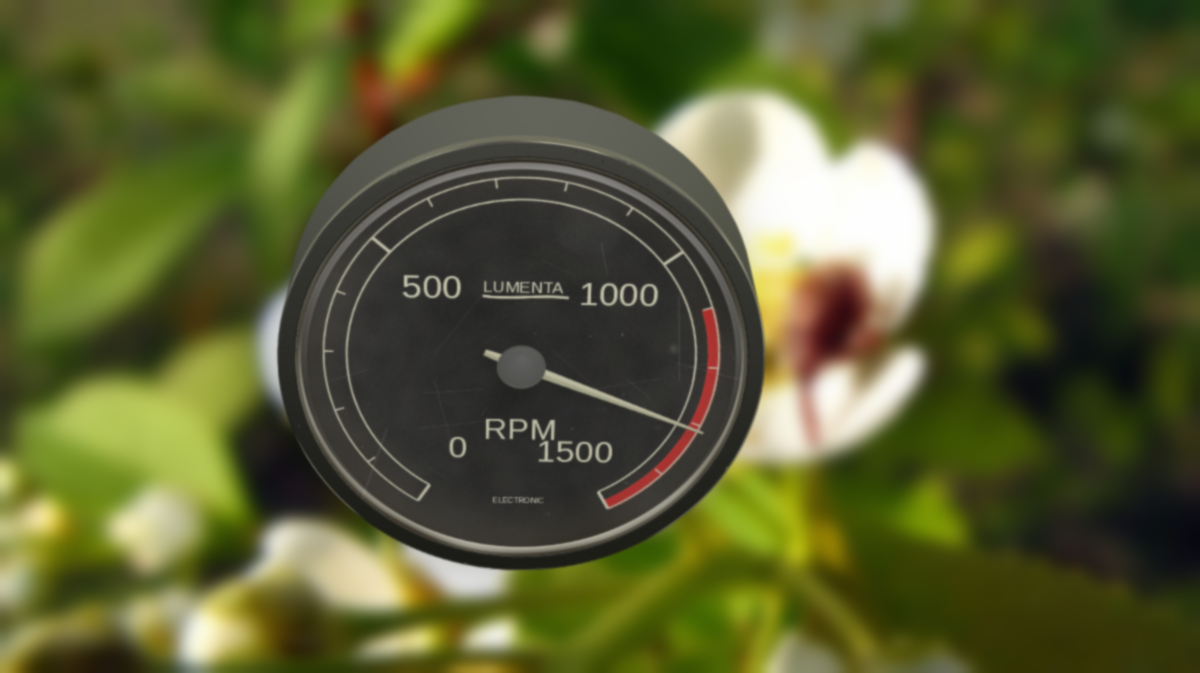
rpm 1300
